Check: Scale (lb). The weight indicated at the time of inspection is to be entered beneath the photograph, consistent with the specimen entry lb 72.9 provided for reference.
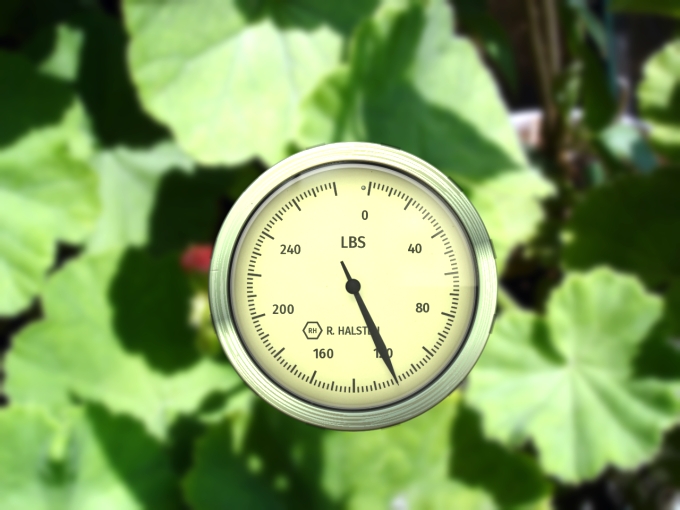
lb 120
